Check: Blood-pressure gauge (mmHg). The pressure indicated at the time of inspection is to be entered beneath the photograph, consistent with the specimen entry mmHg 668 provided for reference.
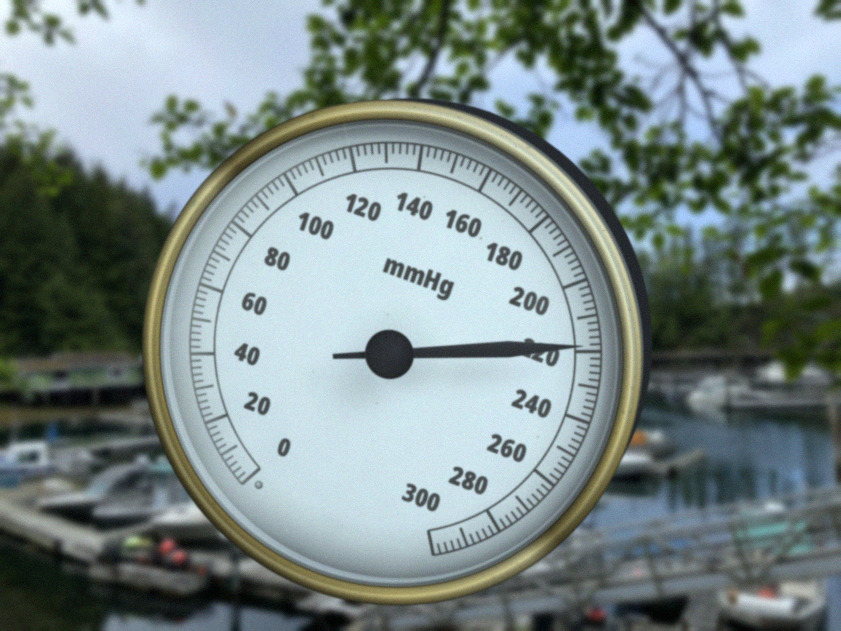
mmHg 218
